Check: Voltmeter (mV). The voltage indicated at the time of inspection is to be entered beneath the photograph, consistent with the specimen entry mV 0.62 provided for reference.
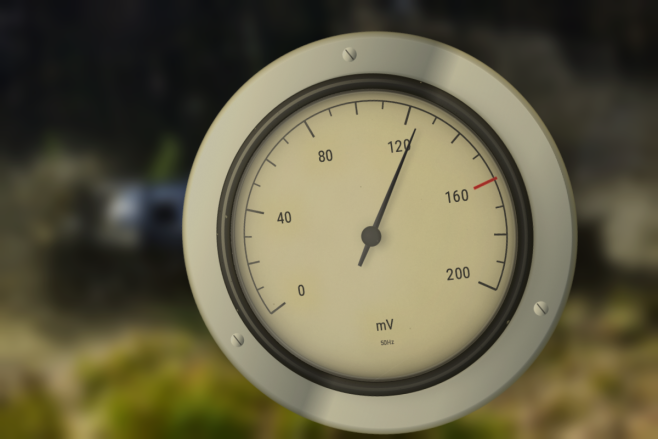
mV 125
